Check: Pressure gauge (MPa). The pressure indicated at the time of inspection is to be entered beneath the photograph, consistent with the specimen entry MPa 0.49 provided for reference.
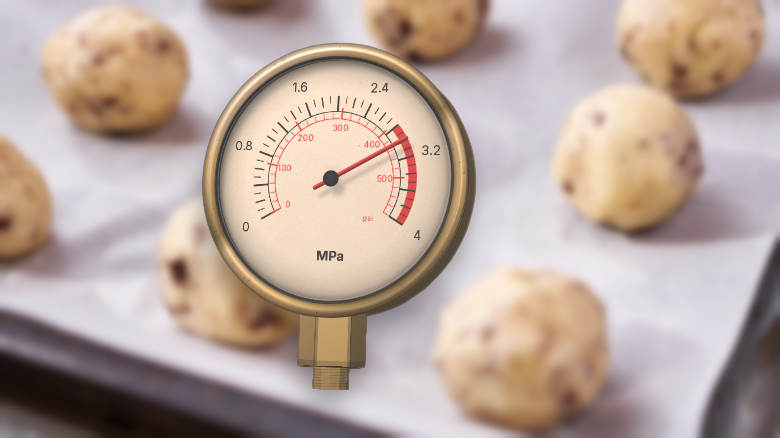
MPa 3
